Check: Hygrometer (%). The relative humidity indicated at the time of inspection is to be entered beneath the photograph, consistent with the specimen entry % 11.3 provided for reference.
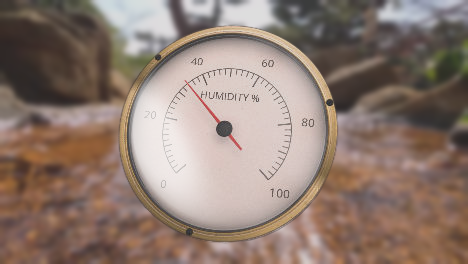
% 34
